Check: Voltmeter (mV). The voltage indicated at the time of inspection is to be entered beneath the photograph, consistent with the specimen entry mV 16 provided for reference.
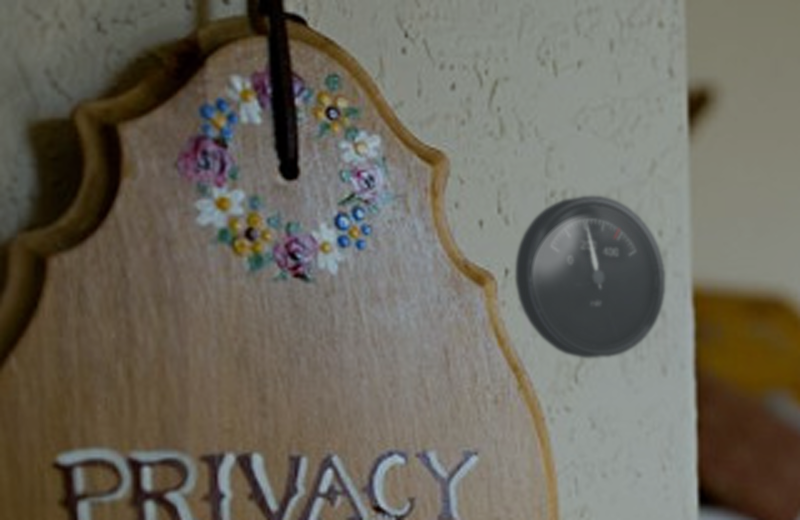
mV 200
